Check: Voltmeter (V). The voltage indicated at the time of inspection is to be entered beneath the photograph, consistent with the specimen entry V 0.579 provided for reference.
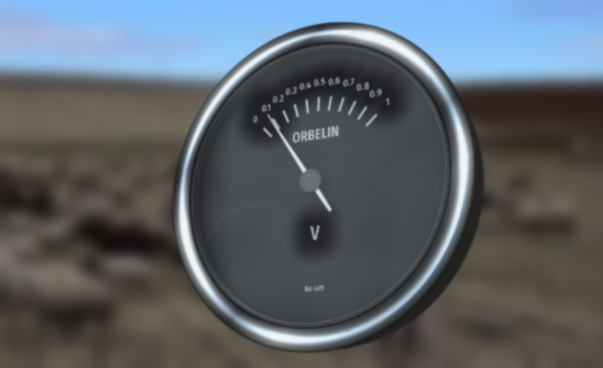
V 0.1
